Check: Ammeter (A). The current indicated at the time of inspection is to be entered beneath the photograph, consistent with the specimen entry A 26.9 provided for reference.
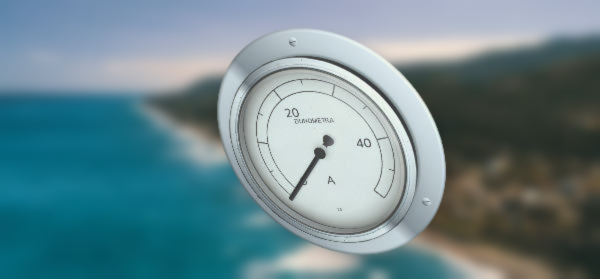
A 0
